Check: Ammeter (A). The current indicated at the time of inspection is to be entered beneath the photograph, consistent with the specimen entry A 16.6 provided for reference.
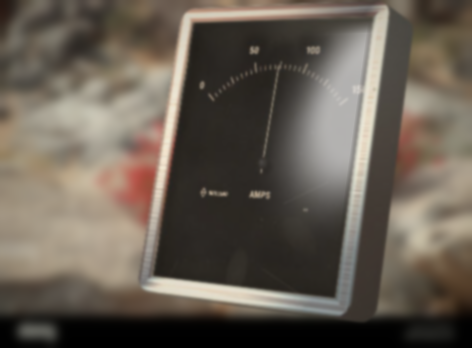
A 75
